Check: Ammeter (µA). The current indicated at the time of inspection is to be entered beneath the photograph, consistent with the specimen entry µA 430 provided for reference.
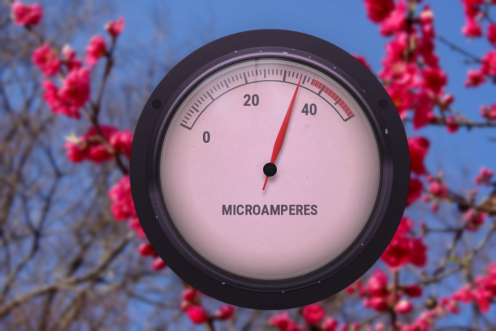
µA 34
